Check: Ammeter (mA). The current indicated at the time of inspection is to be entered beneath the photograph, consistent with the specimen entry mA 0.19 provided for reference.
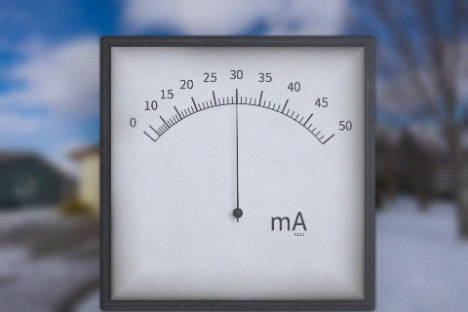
mA 30
